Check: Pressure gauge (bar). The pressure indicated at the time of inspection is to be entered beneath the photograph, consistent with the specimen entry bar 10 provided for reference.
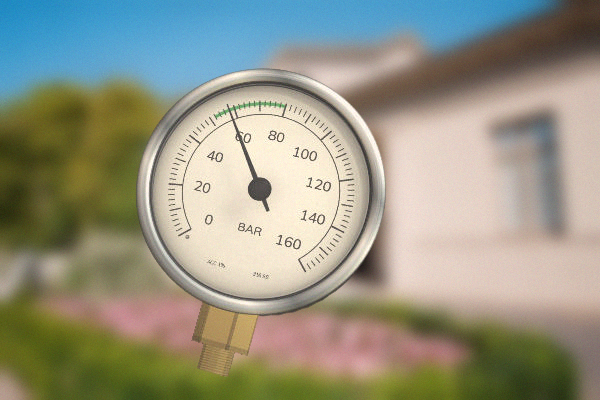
bar 58
